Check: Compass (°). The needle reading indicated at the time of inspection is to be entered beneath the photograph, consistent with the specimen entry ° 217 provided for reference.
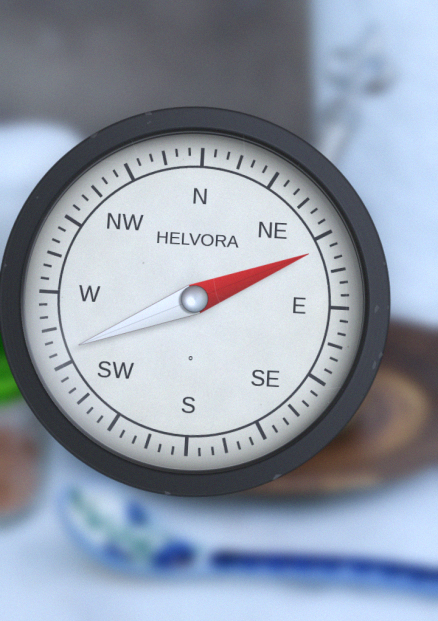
° 65
